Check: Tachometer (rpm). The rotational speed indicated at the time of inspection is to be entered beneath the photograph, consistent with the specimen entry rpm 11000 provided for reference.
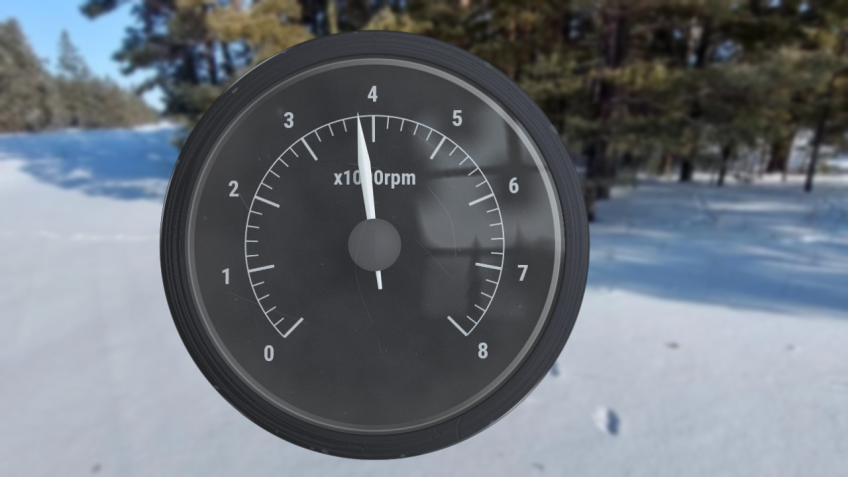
rpm 3800
